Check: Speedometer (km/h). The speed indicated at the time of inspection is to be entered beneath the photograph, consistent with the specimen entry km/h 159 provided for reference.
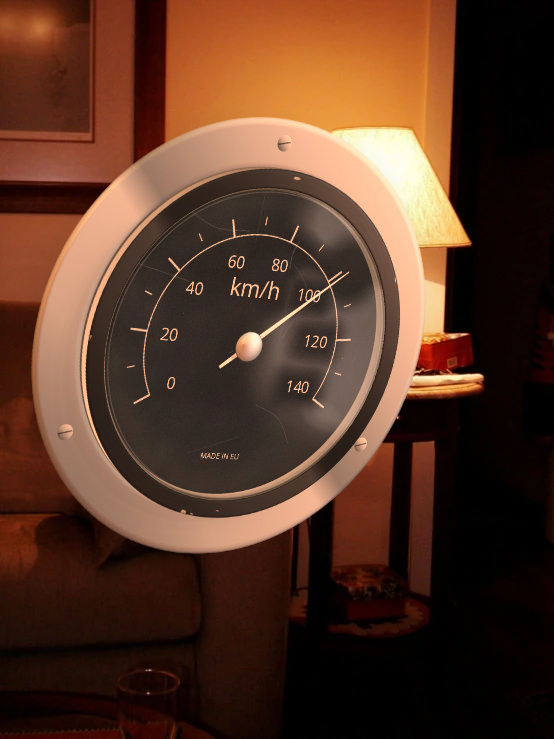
km/h 100
